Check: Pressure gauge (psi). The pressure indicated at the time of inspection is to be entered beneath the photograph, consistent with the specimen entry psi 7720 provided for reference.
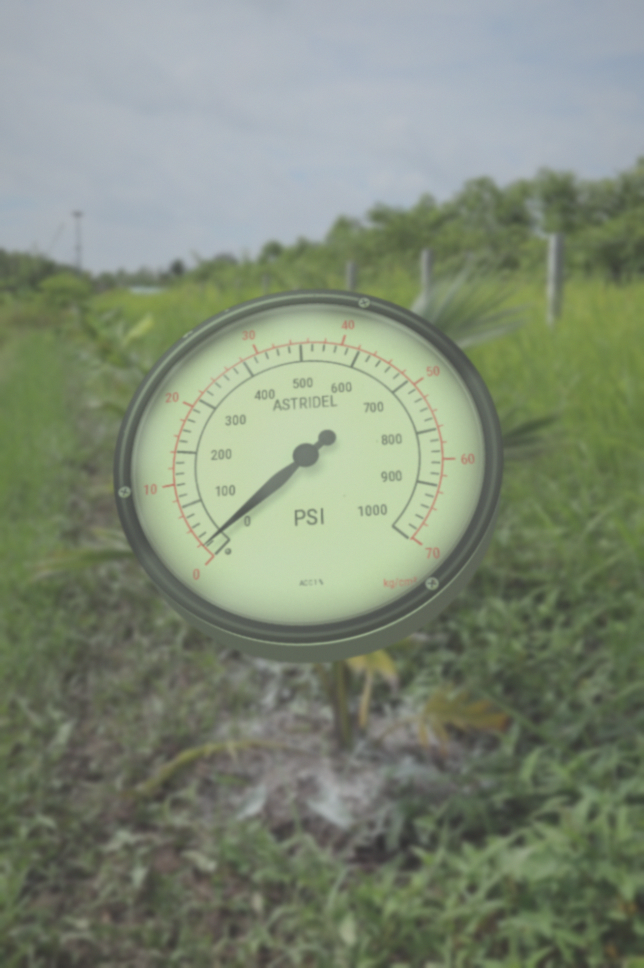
psi 20
